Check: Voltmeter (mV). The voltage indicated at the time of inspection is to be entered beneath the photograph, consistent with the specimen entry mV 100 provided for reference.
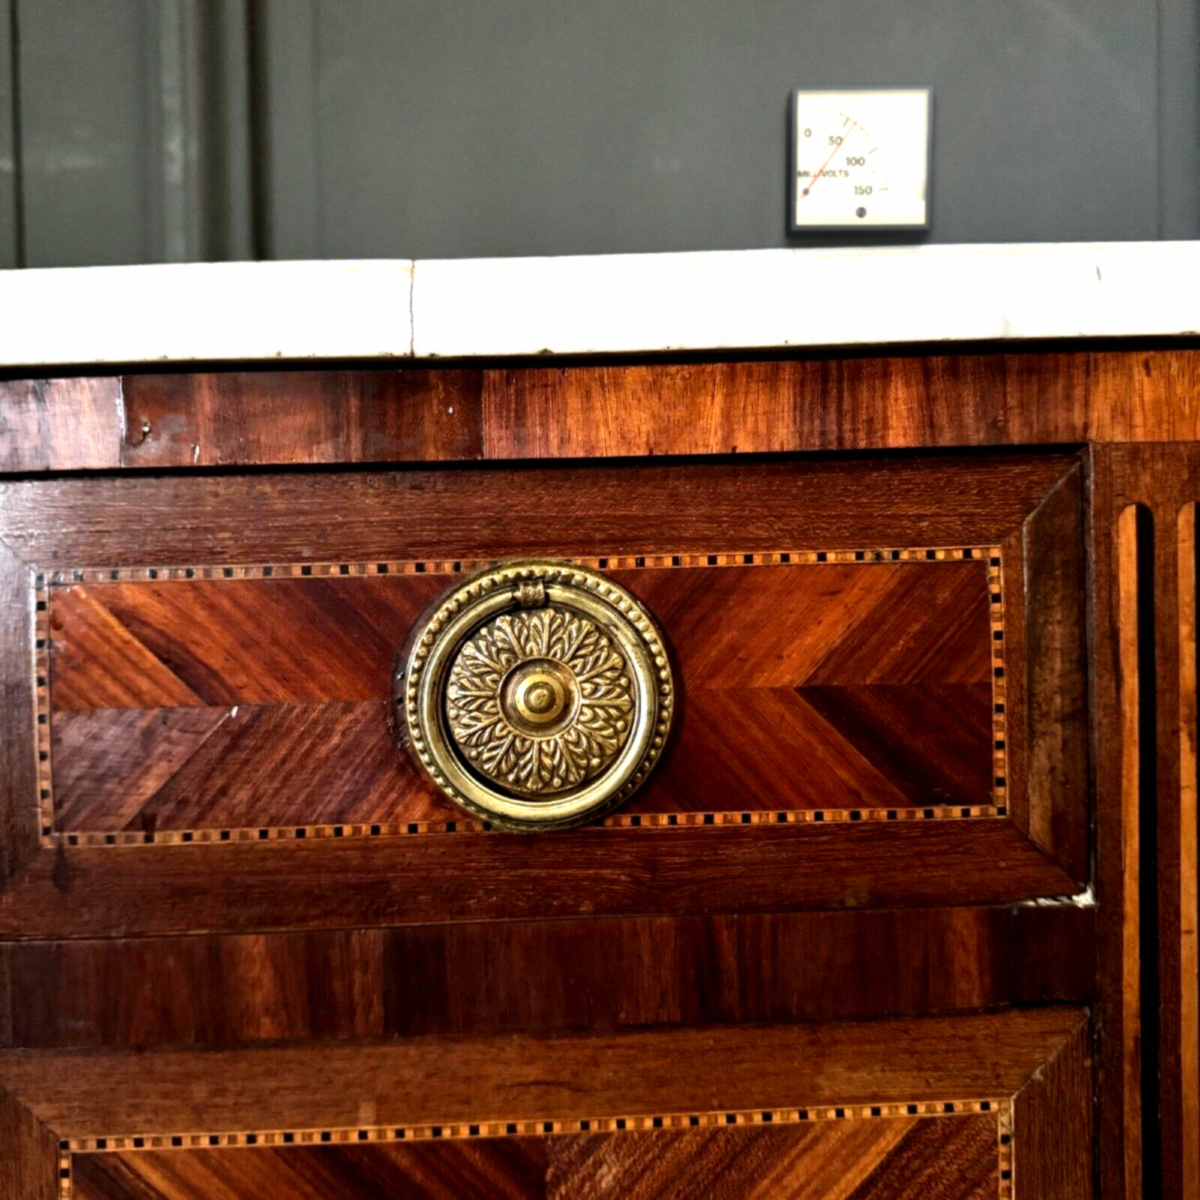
mV 60
